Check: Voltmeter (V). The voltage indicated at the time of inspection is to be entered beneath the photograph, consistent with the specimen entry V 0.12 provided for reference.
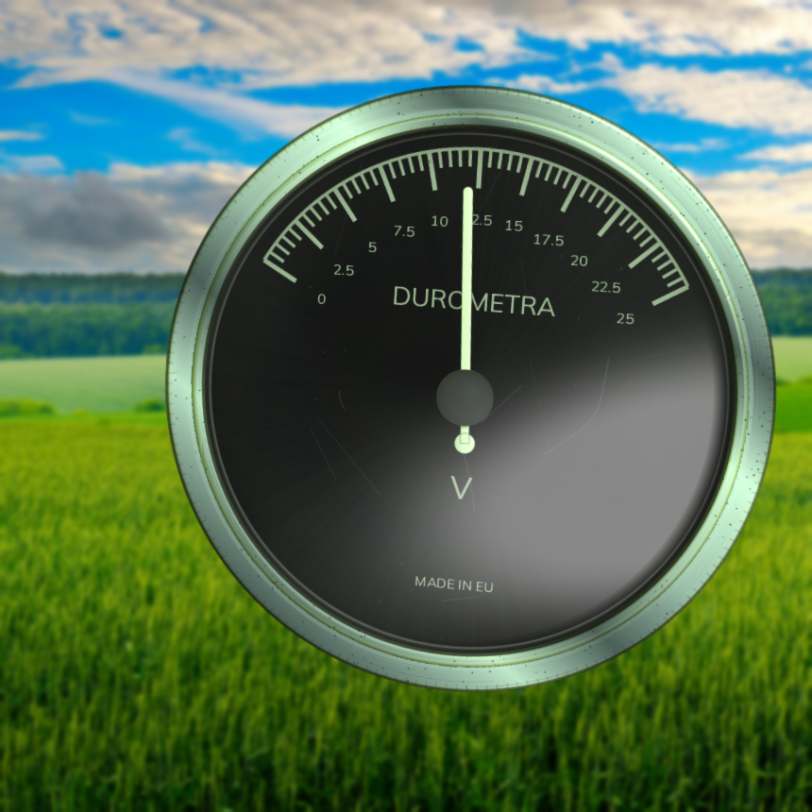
V 12
